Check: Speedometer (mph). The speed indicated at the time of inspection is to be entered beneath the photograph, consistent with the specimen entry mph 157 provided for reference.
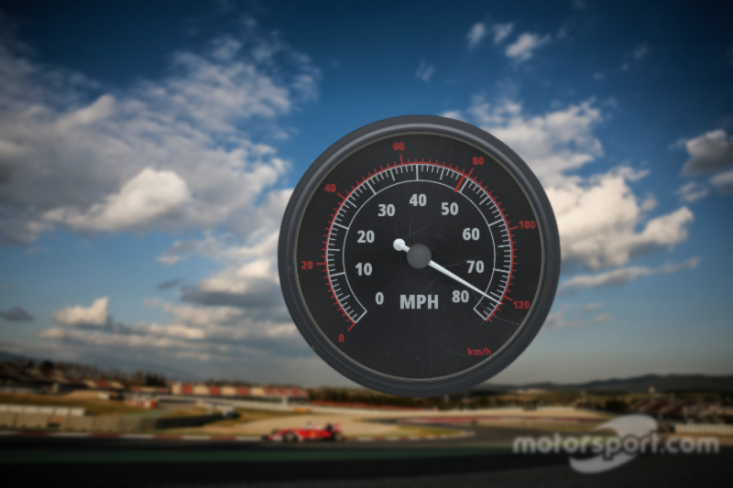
mph 76
